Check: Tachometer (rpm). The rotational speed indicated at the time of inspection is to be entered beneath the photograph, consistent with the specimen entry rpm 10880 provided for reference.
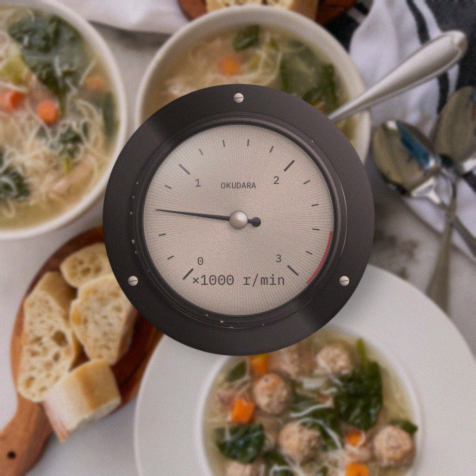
rpm 600
